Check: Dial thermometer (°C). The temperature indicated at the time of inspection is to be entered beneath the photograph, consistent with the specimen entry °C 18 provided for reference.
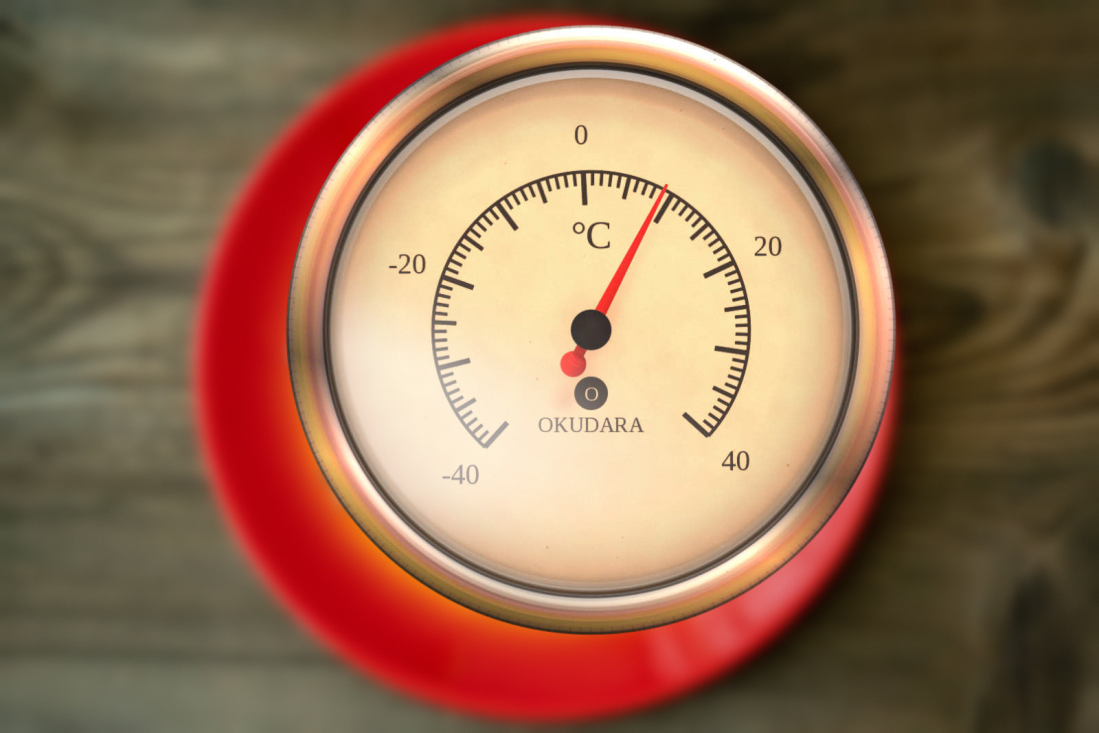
°C 9
